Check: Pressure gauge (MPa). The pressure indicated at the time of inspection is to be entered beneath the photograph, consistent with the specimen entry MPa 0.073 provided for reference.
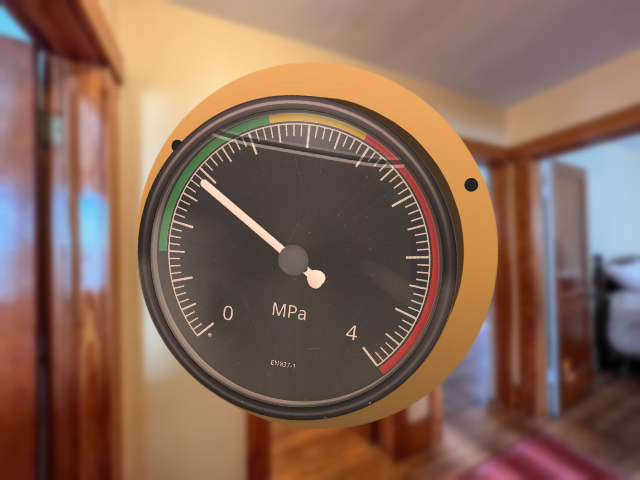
MPa 1.15
